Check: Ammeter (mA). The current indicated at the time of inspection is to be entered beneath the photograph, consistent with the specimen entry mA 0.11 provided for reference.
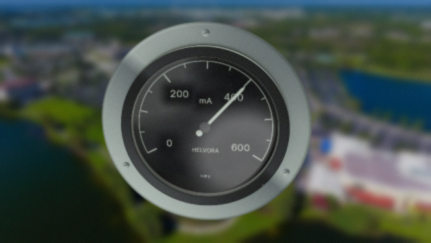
mA 400
